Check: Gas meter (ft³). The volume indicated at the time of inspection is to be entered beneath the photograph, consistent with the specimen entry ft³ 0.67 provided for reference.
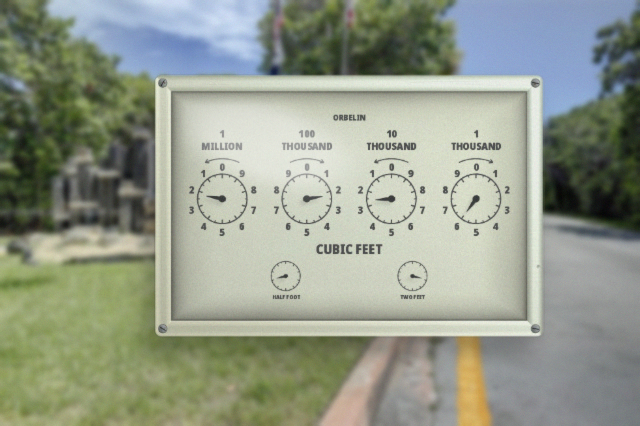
ft³ 222600
